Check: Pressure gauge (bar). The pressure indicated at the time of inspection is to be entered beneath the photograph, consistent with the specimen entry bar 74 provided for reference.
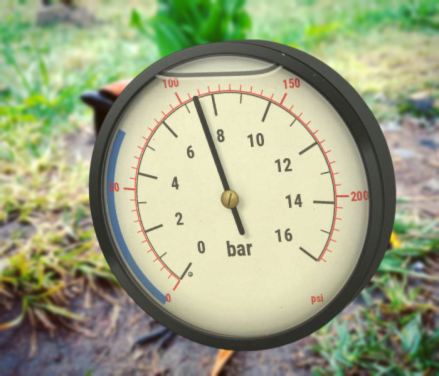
bar 7.5
